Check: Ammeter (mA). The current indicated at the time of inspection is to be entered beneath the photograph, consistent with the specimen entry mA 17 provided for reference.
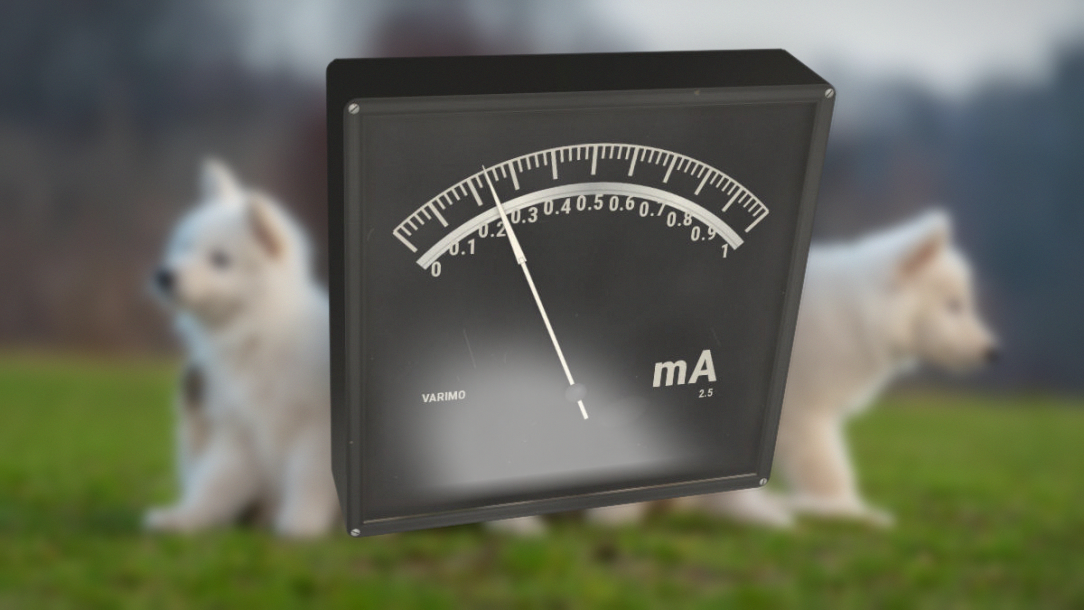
mA 0.24
